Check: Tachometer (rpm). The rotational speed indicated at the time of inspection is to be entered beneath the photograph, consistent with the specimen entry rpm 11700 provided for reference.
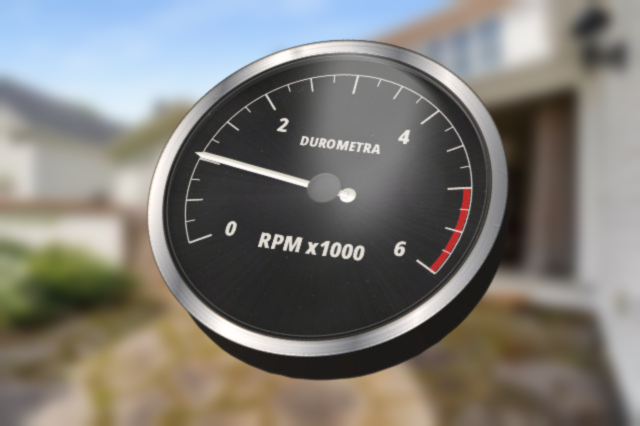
rpm 1000
